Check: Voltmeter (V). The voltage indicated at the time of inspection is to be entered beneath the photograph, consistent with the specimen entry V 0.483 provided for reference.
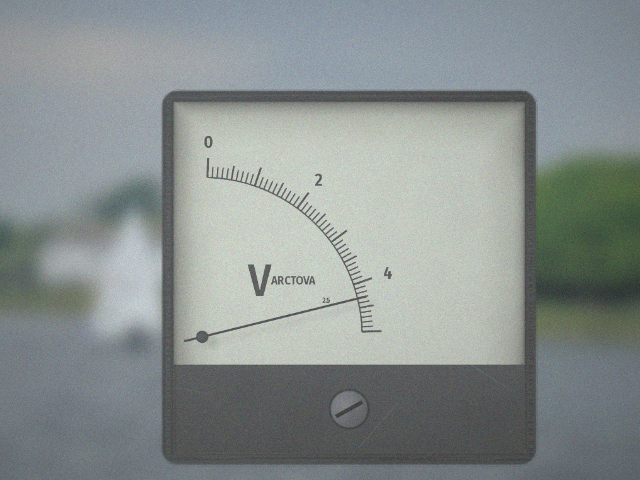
V 4.3
